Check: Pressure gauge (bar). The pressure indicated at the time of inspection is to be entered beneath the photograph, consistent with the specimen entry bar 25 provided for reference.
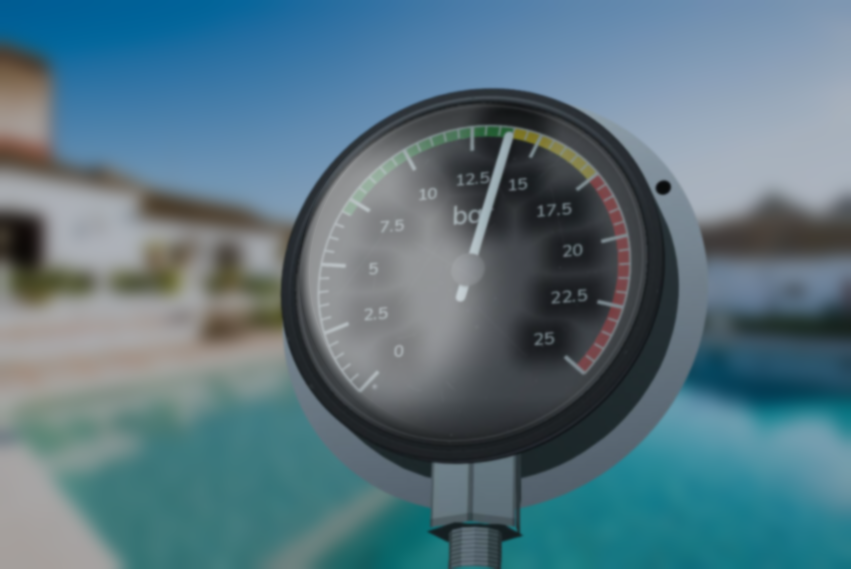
bar 14
